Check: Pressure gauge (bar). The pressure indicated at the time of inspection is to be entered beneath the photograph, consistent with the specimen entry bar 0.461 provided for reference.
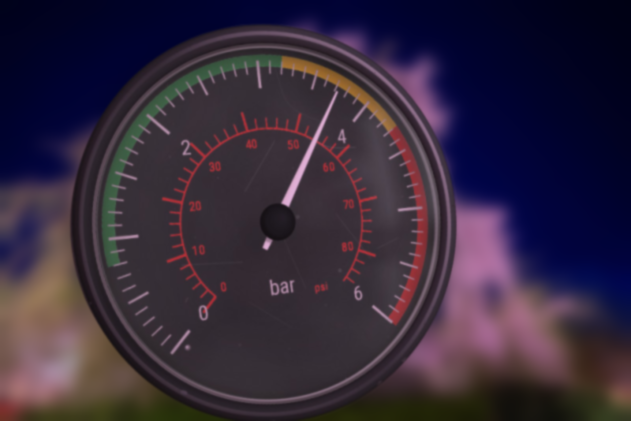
bar 3.7
